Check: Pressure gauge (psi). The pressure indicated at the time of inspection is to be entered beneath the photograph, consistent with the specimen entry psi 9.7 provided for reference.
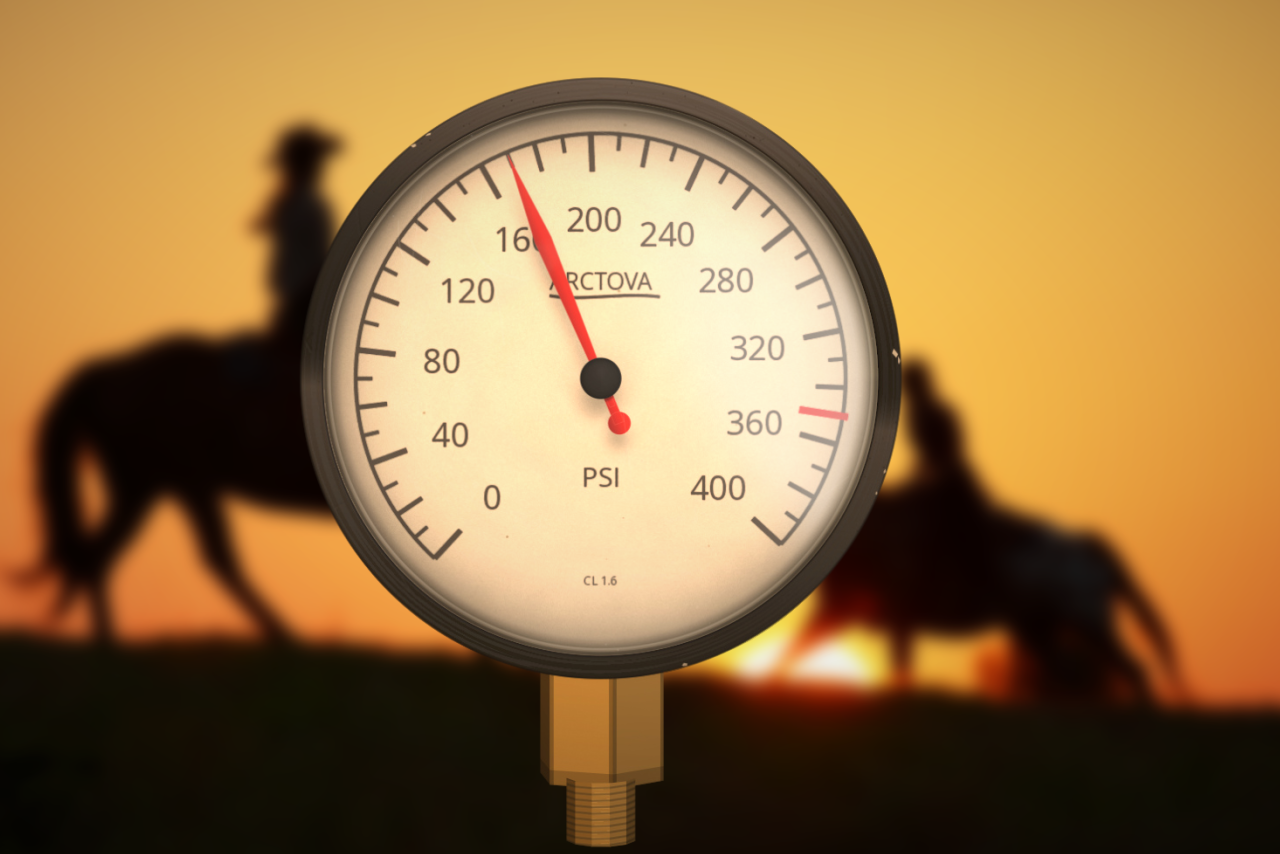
psi 170
